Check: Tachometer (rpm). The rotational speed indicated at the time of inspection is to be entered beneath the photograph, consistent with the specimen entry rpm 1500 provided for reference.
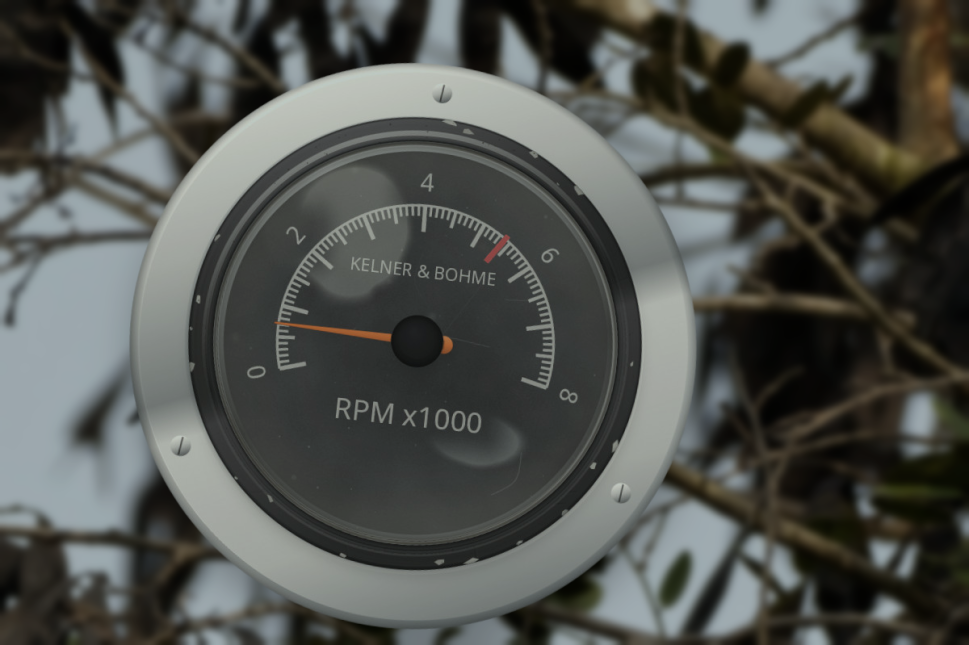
rpm 700
